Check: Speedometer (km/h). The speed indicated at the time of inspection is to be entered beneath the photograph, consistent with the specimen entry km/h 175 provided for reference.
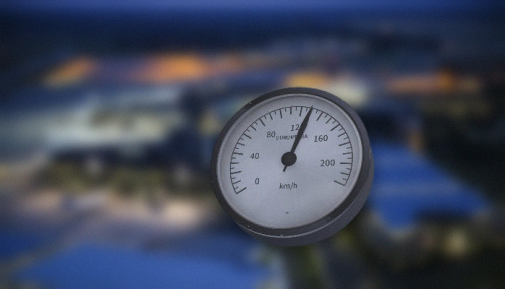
km/h 130
